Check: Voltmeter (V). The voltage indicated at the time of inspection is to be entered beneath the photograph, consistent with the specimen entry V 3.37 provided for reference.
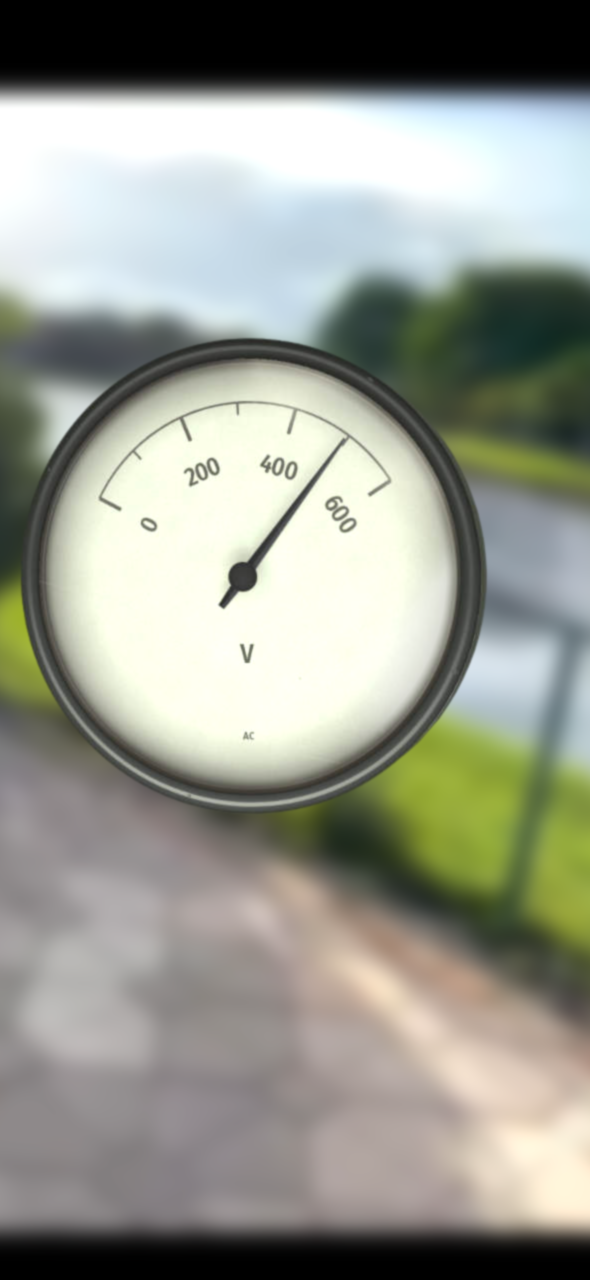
V 500
